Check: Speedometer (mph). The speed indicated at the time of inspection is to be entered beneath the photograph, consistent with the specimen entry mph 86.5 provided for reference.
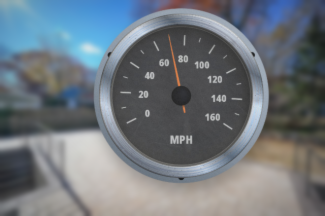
mph 70
